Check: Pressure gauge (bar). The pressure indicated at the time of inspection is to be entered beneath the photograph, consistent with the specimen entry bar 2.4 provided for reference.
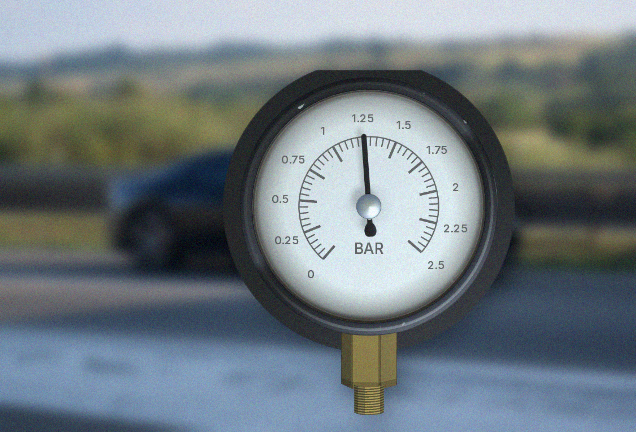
bar 1.25
